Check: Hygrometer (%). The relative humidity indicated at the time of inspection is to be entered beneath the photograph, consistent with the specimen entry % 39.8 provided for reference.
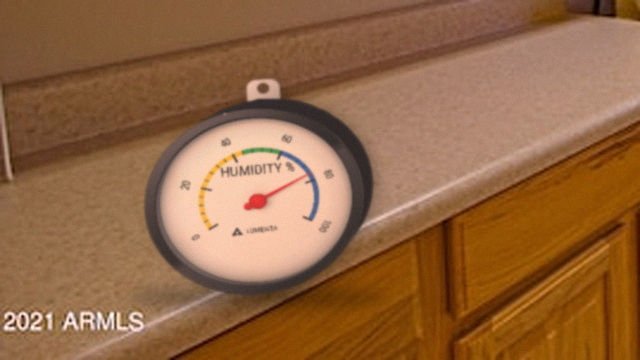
% 76
